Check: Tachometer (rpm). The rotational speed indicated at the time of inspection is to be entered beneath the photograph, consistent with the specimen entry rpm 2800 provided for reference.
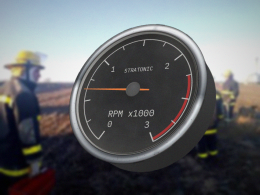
rpm 625
